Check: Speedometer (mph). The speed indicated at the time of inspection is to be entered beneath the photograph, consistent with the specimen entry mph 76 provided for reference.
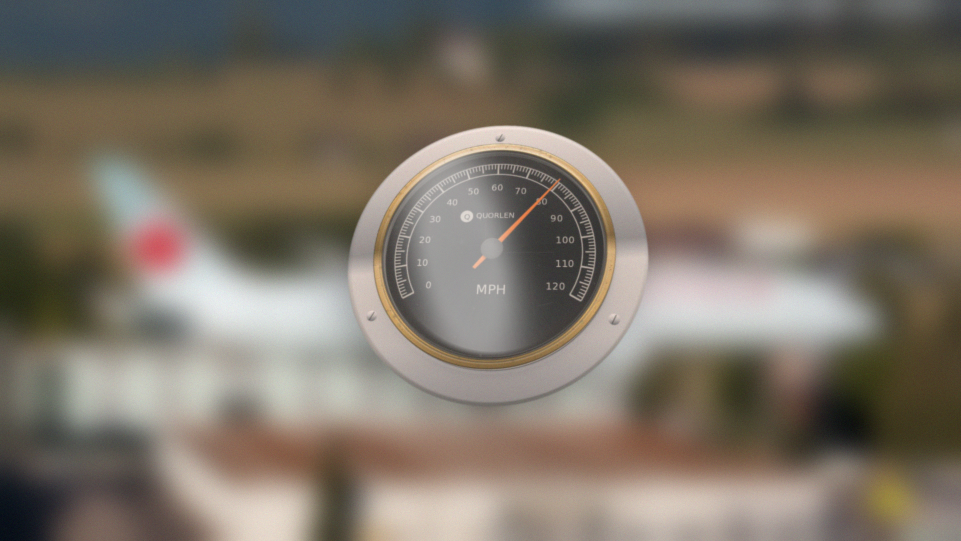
mph 80
